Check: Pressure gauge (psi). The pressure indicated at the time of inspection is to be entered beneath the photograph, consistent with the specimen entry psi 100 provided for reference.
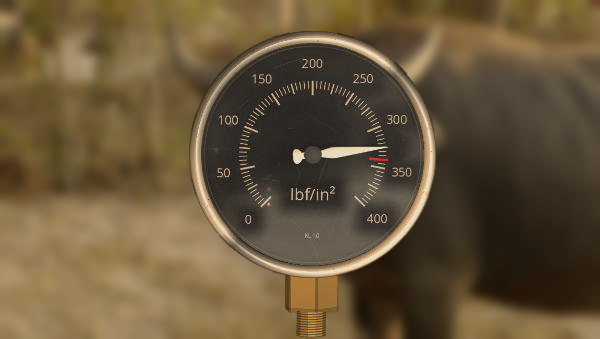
psi 325
